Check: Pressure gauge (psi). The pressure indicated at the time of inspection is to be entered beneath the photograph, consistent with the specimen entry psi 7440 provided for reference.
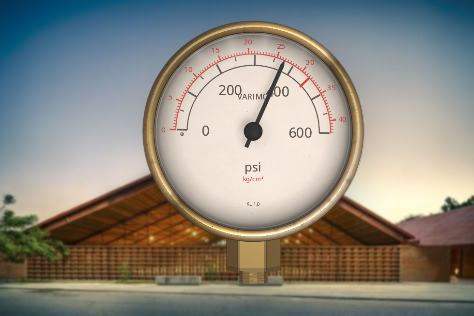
psi 375
